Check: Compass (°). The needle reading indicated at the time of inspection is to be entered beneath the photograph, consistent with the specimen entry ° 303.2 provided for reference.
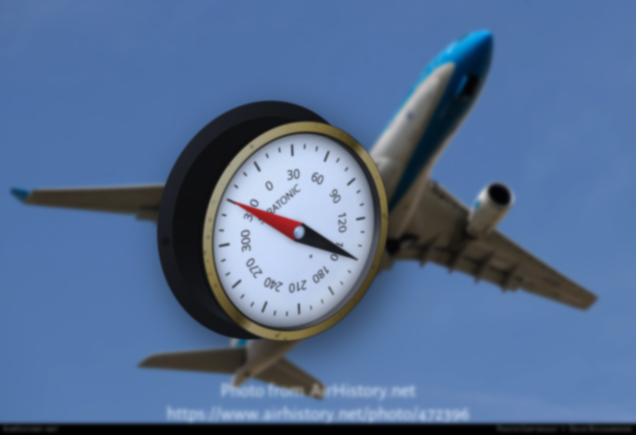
° 330
